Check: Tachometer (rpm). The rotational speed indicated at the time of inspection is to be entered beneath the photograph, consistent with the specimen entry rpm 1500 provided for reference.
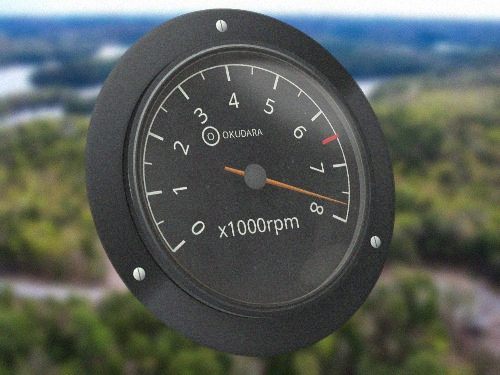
rpm 7750
